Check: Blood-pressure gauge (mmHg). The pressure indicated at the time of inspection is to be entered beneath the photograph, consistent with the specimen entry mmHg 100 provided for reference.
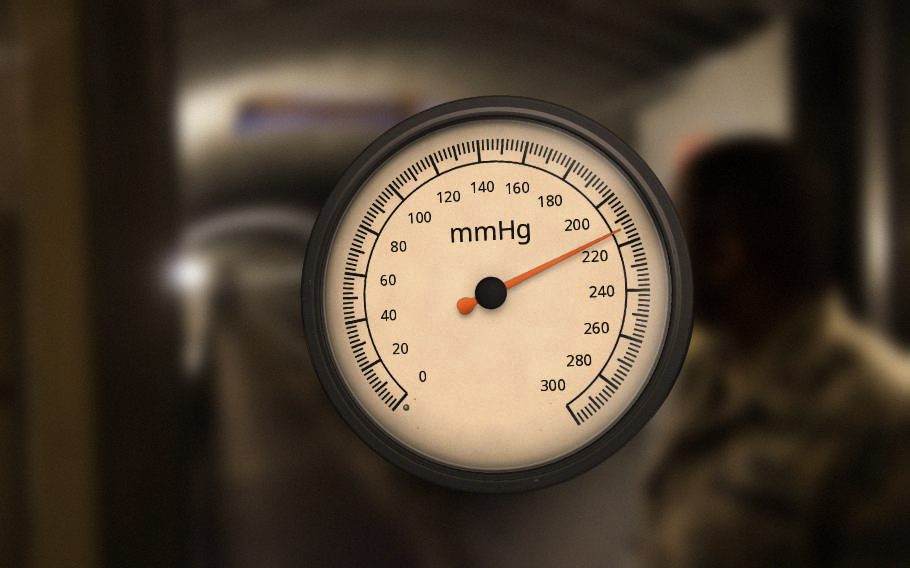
mmHg 214
